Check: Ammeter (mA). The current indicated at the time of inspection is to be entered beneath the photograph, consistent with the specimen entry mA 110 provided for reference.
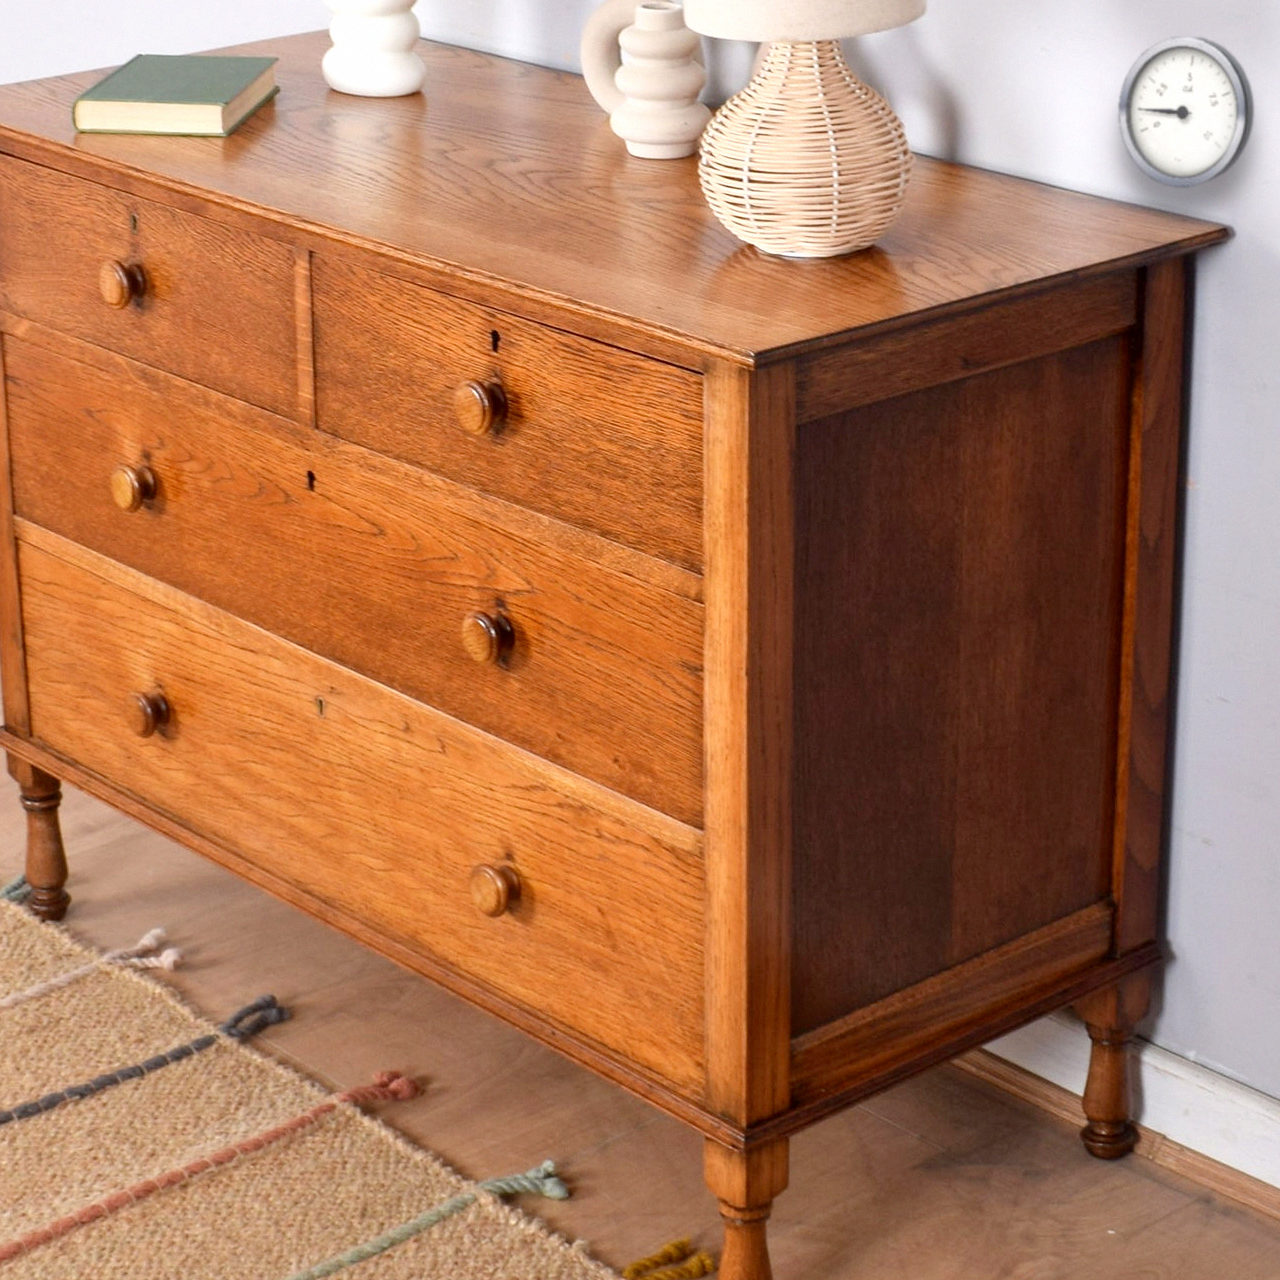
mA 1
